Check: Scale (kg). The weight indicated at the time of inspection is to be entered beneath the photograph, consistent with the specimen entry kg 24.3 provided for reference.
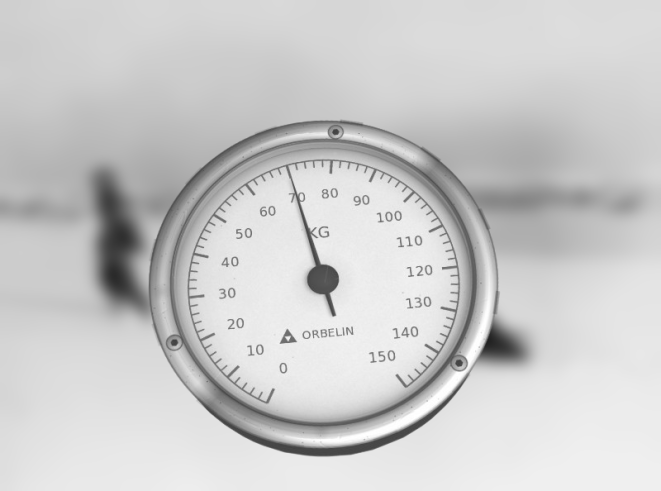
kg 70
